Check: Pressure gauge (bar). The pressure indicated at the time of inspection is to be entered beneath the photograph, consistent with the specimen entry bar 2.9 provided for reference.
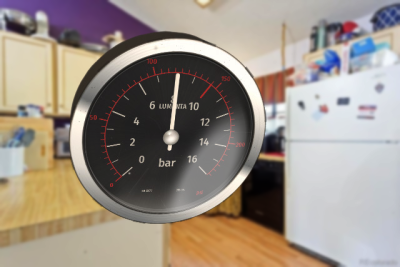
bar 8
